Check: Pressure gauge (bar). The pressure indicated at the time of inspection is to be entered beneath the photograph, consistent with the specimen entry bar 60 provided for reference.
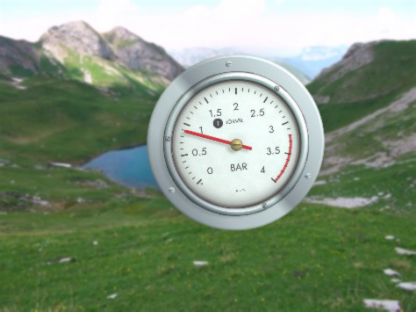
bar 0.9
